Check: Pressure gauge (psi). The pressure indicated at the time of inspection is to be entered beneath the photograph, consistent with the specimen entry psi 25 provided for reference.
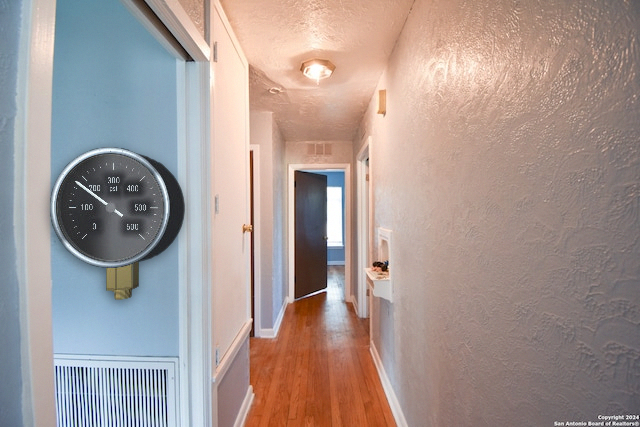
psi 180
